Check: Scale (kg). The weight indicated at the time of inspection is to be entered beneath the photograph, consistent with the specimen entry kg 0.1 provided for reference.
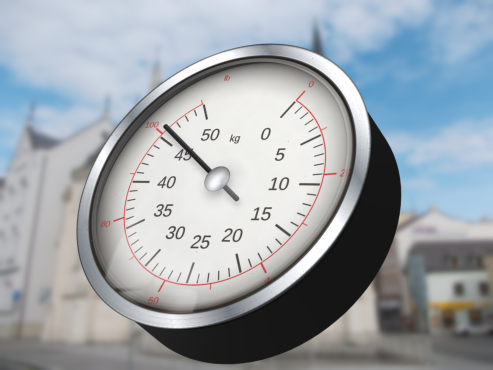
kg 46
